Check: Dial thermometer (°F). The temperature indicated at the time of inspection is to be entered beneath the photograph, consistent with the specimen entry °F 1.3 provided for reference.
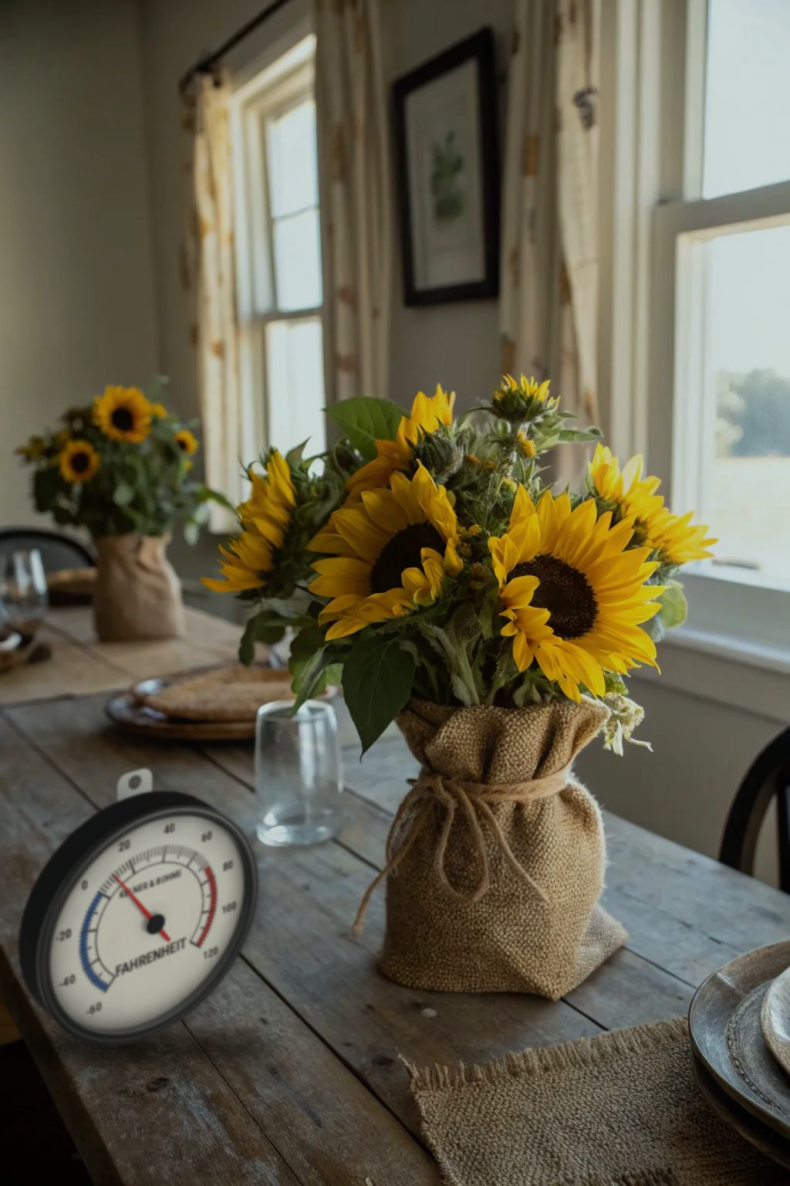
°F 10
